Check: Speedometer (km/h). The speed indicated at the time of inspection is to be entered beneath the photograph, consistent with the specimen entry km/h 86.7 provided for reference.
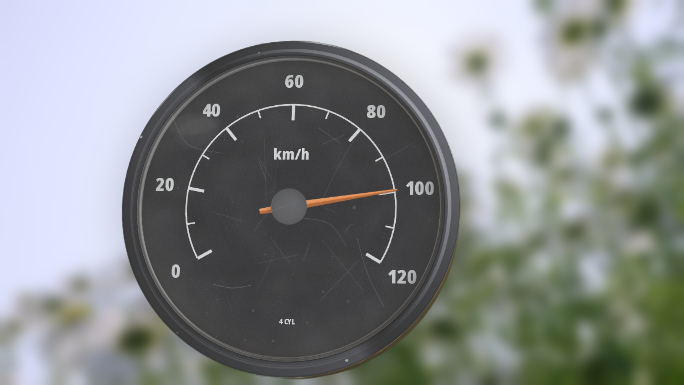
km/h 100
